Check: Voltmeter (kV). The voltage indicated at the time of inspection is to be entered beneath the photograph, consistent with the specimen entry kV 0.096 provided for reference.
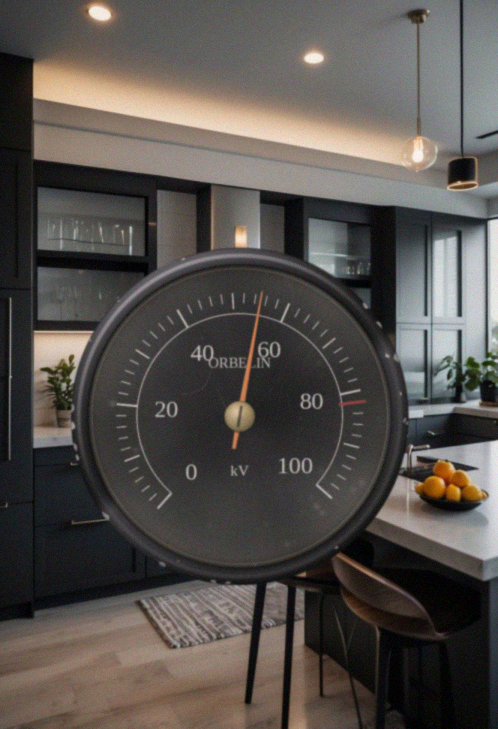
kV 55
